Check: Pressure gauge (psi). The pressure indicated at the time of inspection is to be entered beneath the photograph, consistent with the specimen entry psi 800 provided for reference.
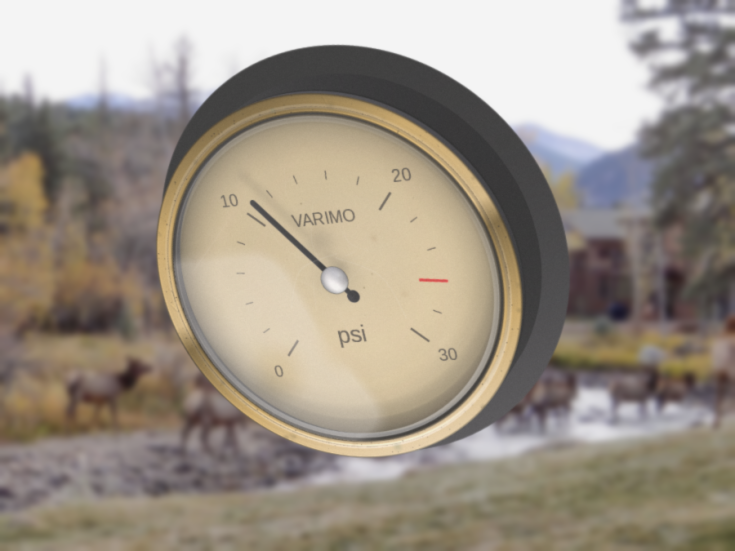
psi 11
